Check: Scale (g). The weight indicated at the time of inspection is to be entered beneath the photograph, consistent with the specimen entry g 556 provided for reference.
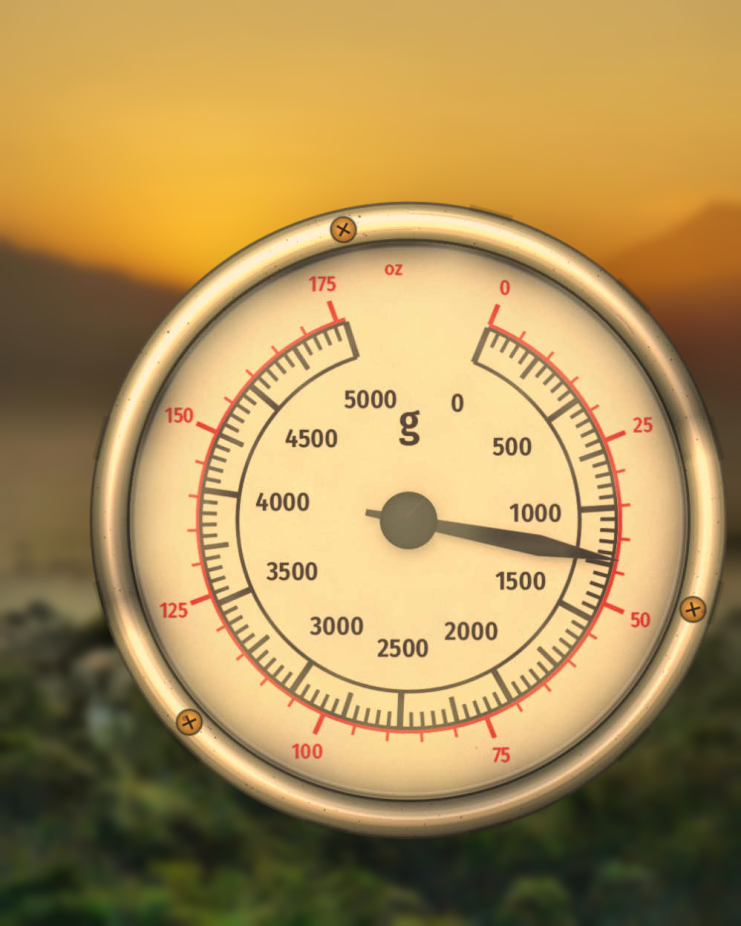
g 1225
